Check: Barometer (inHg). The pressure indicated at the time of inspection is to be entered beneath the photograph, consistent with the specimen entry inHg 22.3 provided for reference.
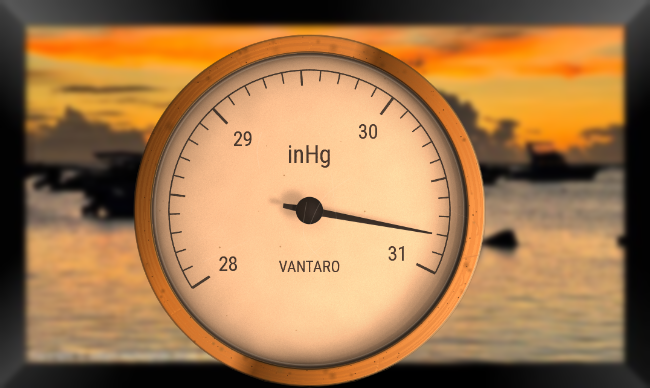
inHg 30.8
